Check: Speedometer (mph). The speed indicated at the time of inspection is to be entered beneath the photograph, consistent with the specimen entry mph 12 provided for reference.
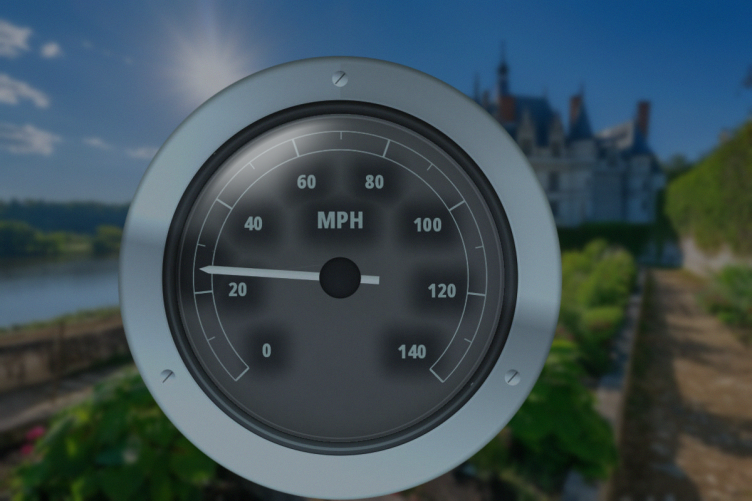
mph 25
